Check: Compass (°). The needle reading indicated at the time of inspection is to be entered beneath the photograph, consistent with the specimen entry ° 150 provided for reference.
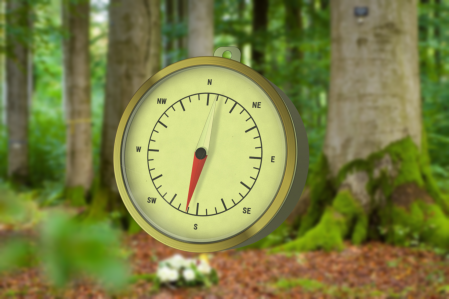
° 190
